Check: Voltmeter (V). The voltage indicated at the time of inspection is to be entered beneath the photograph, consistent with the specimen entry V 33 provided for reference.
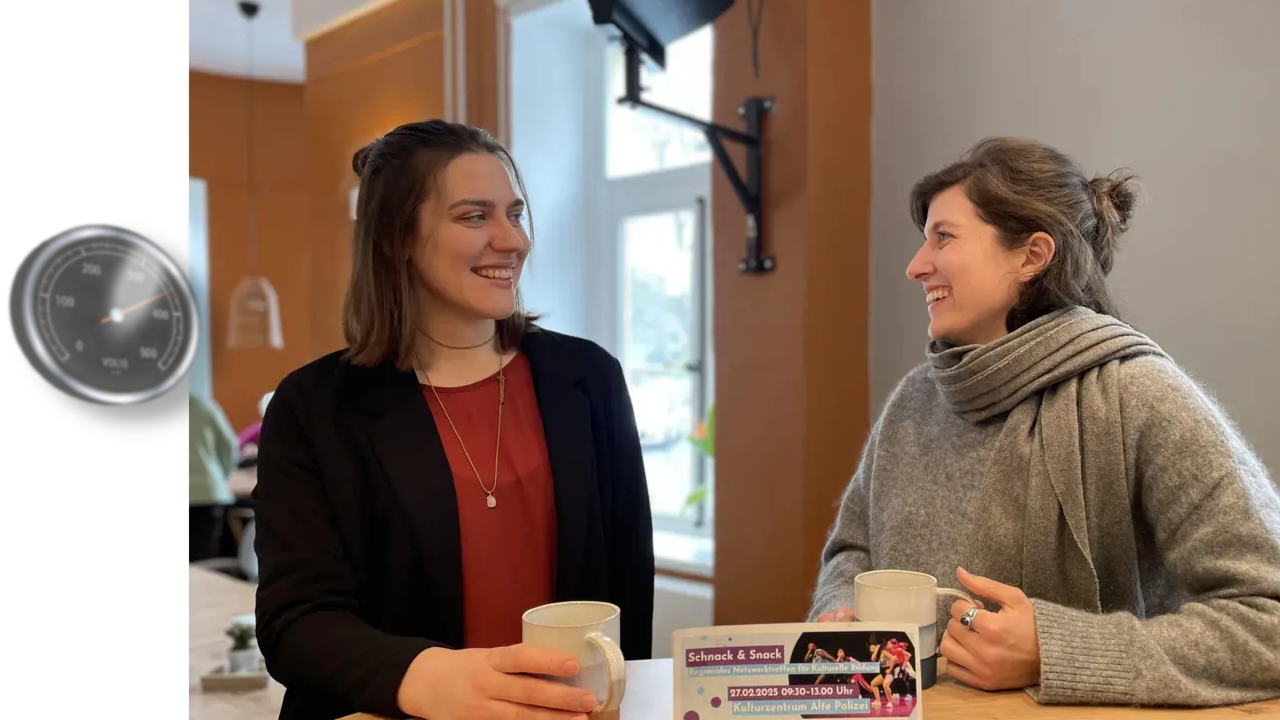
V 360
